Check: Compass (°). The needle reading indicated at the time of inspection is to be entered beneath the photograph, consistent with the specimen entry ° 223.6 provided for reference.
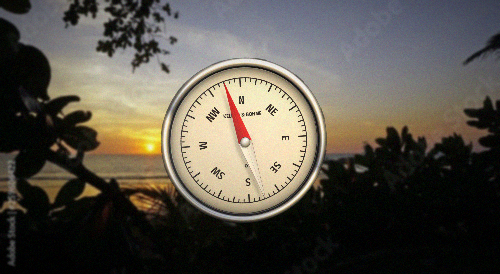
° 345
